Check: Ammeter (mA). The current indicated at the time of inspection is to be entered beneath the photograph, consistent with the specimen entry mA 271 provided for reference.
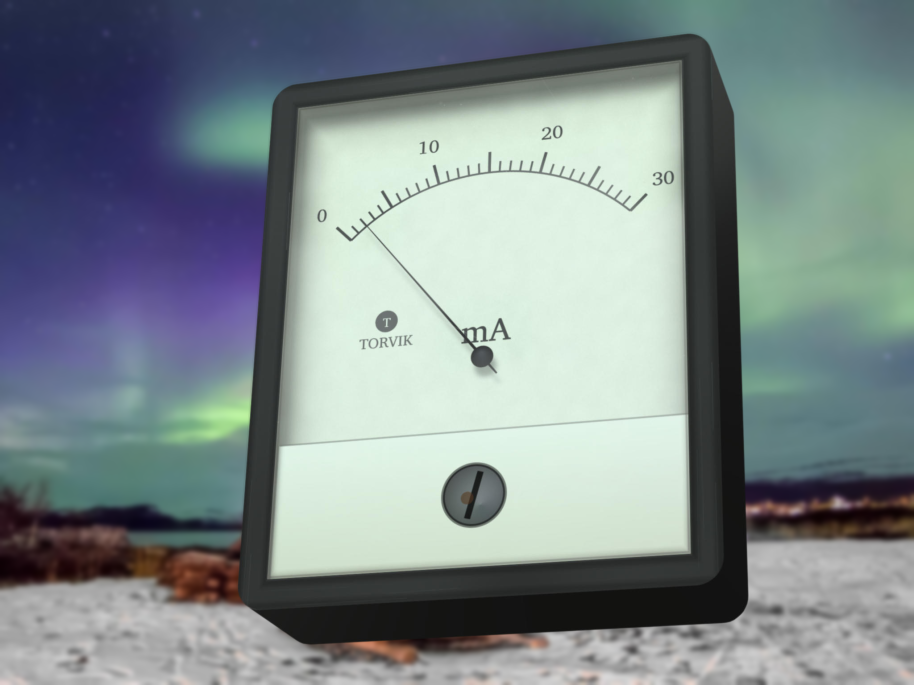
mA 2
